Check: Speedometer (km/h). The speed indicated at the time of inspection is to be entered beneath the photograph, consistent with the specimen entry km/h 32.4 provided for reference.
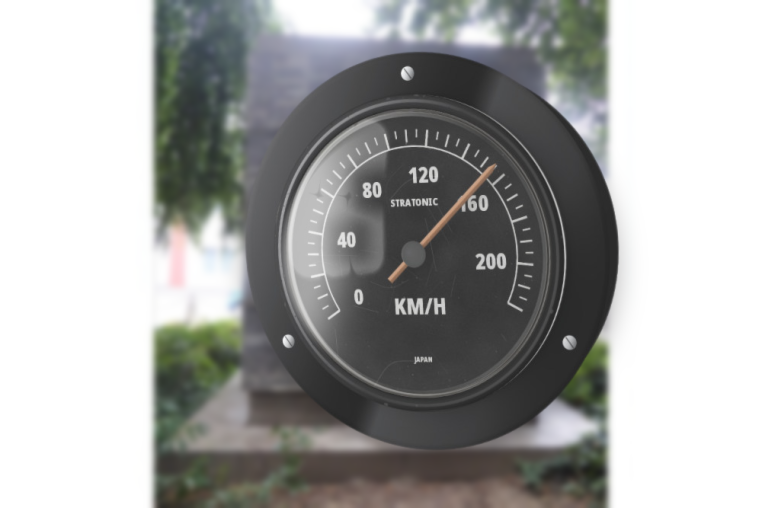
km/h 155
